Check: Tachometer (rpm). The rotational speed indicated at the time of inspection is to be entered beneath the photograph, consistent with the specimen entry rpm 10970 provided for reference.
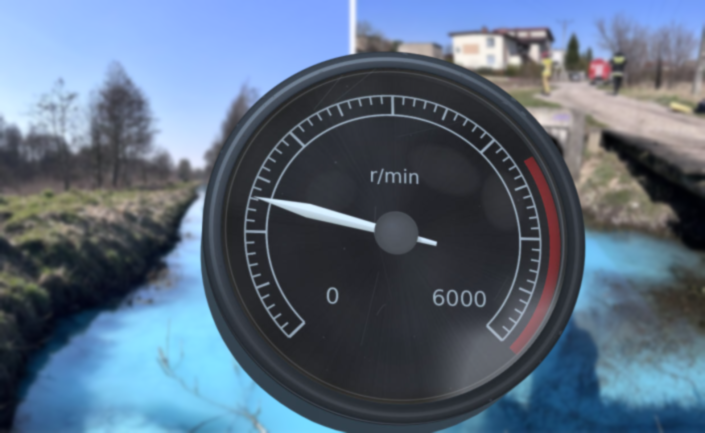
rpm 1300
